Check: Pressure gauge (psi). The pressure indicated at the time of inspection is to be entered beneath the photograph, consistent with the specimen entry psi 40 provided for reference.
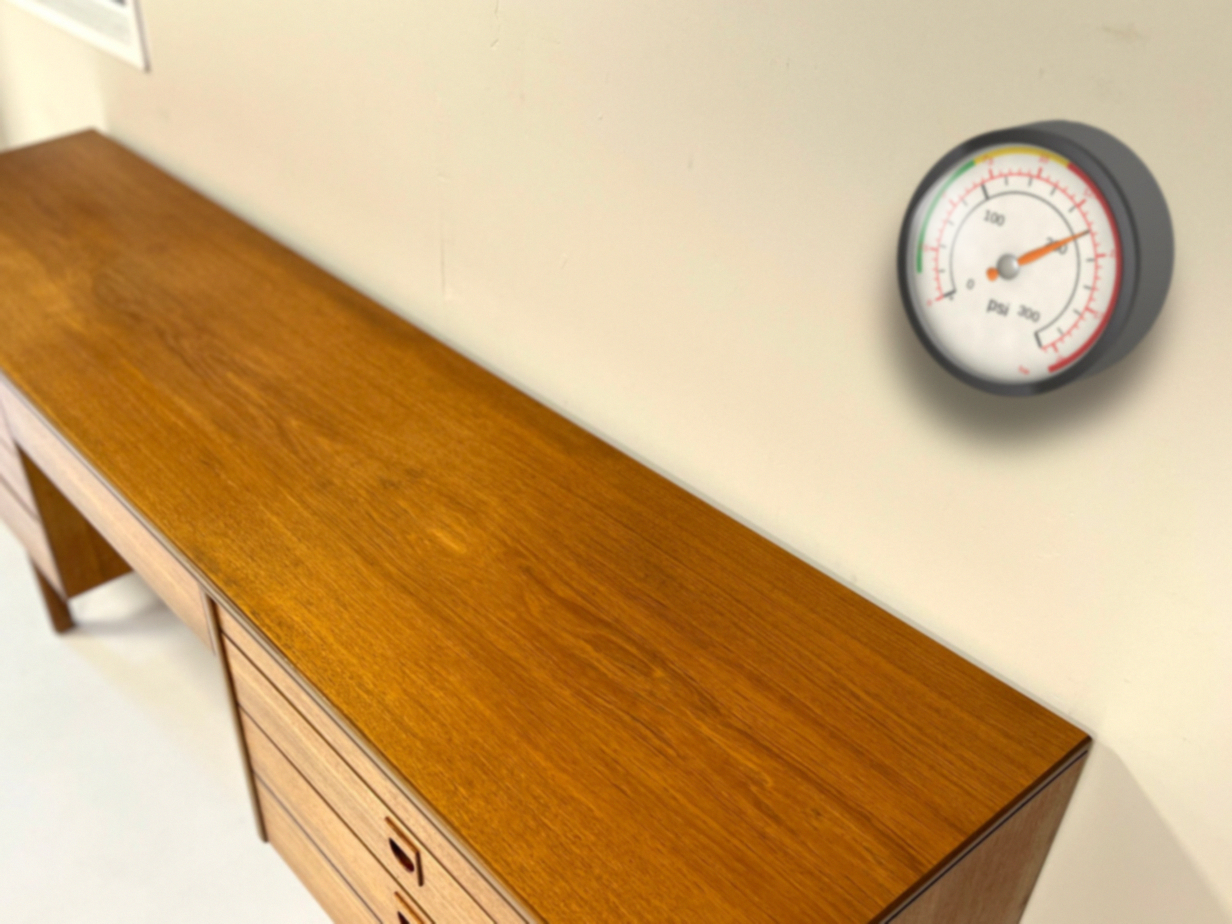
psi 200
